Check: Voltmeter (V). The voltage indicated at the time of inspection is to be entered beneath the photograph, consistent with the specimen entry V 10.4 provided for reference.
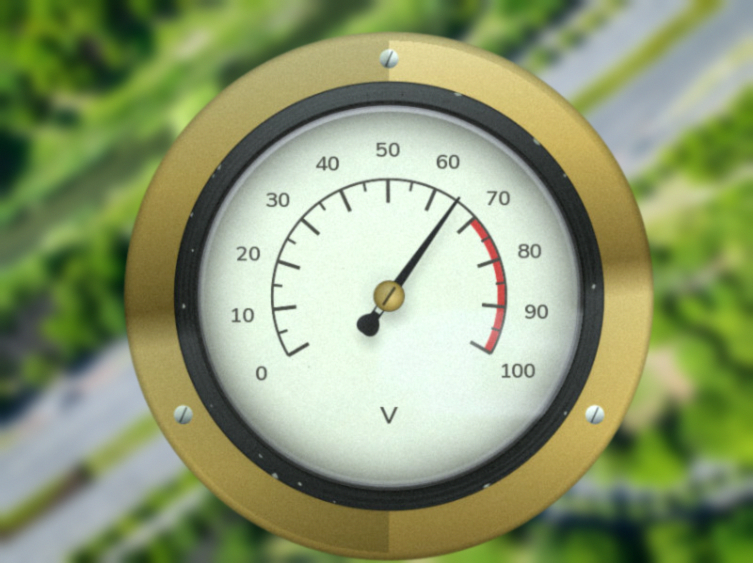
V 65
